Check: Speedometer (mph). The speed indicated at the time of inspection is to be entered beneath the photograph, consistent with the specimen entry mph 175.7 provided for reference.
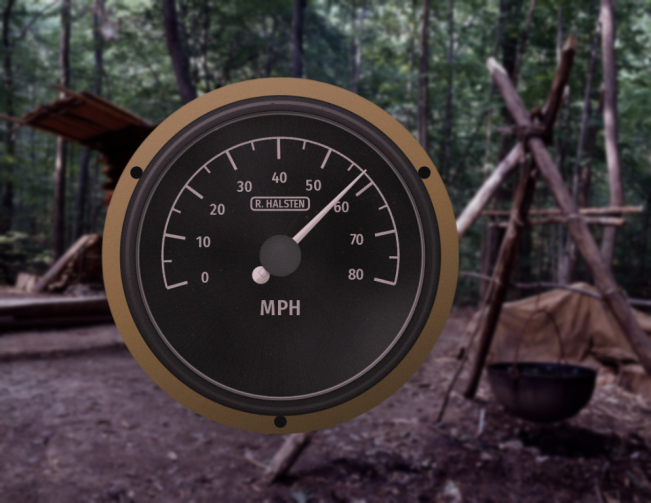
mph 57.5
